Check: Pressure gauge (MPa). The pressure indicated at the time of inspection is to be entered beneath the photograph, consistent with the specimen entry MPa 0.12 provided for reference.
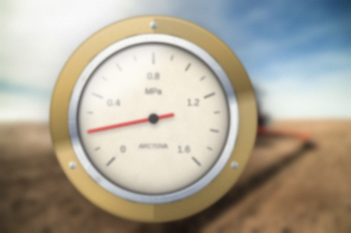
MPa 0.2
